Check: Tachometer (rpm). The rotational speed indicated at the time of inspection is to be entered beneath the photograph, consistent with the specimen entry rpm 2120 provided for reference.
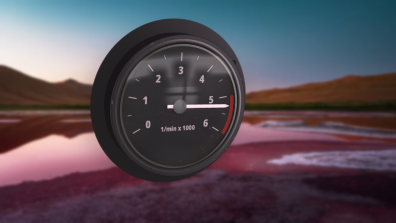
rpm 5250
